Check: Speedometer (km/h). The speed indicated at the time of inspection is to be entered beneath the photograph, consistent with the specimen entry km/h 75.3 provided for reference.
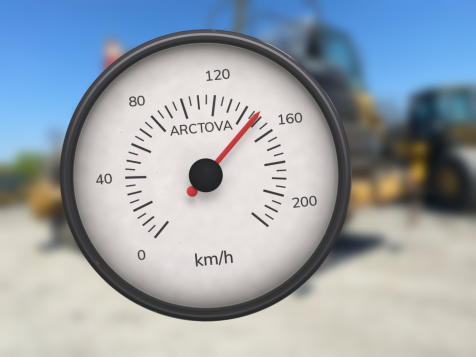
km/h 147.5
